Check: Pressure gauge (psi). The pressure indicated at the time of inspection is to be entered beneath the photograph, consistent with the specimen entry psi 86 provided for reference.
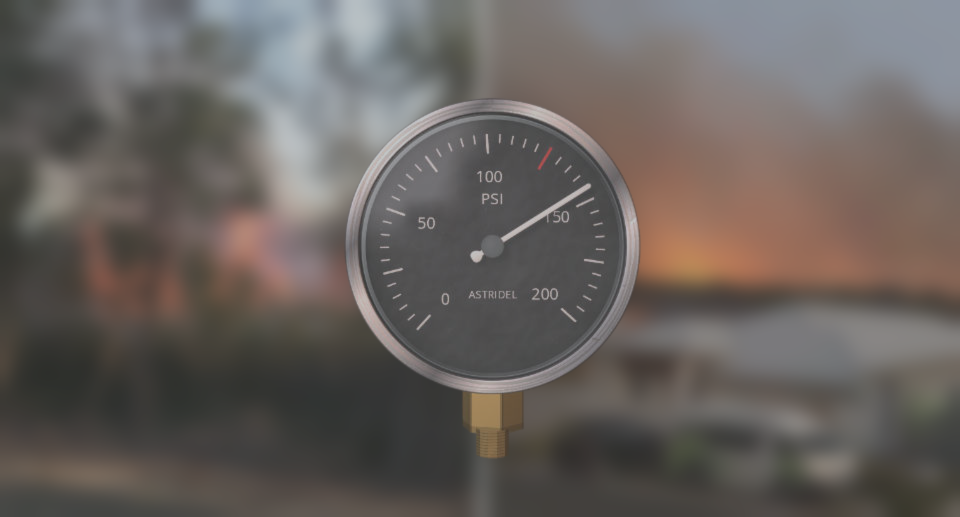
psi 145
